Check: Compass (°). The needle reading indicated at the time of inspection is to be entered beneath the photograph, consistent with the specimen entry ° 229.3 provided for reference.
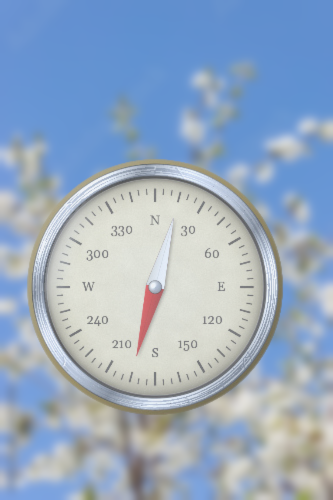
° 195
